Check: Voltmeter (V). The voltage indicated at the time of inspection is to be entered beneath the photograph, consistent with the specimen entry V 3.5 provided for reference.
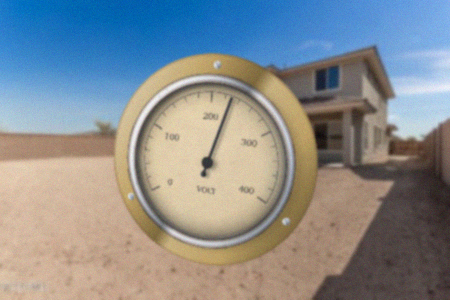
V 230
